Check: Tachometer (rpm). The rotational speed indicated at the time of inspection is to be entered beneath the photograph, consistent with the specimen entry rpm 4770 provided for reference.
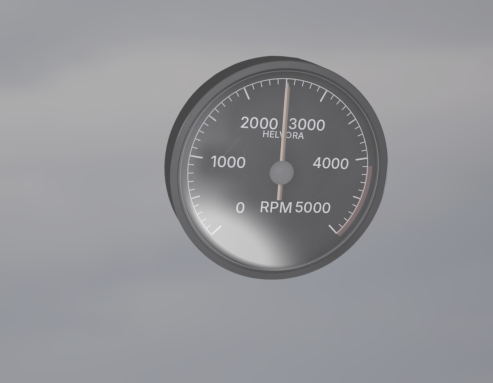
rpm 2500
